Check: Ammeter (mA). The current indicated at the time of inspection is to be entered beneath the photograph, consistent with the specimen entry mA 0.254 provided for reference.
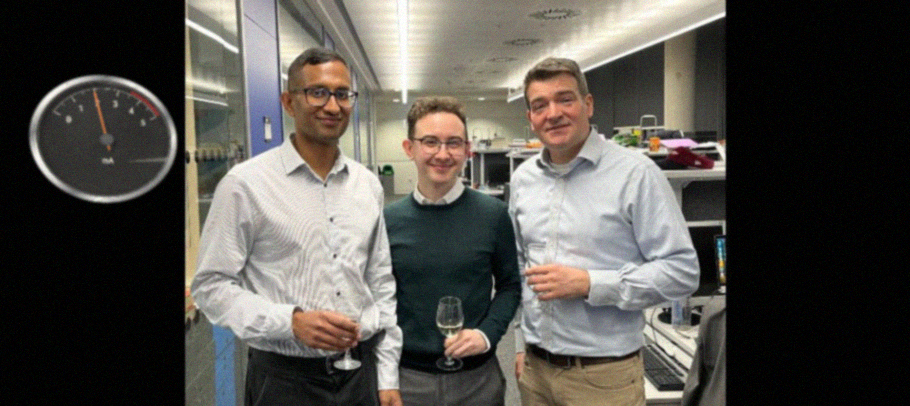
mA 2
